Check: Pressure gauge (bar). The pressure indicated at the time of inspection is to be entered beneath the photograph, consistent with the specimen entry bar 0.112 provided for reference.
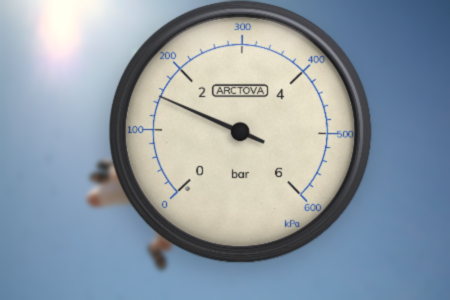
bar 1.5
